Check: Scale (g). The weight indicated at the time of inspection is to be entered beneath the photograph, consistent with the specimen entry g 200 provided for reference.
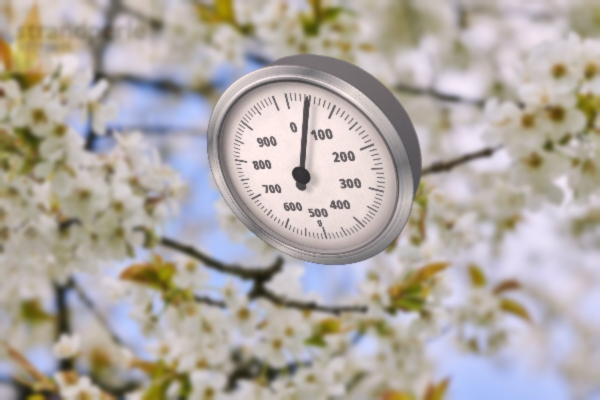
g 50
